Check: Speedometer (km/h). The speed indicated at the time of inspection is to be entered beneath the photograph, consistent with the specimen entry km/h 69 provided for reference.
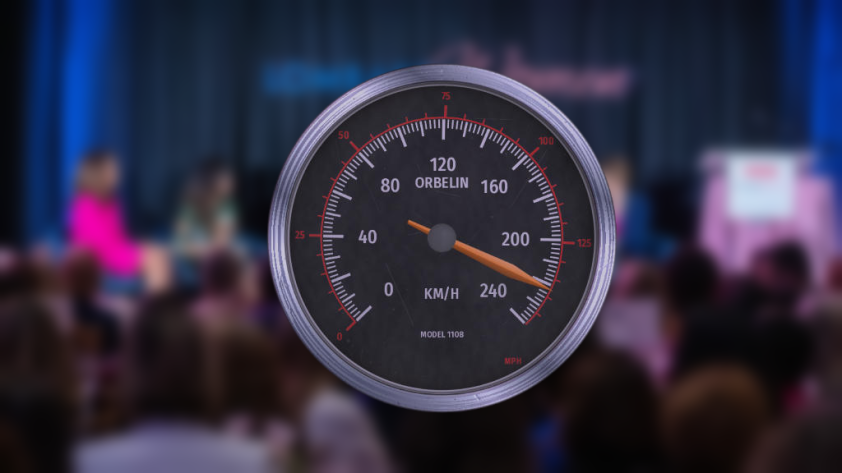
km/h 222
